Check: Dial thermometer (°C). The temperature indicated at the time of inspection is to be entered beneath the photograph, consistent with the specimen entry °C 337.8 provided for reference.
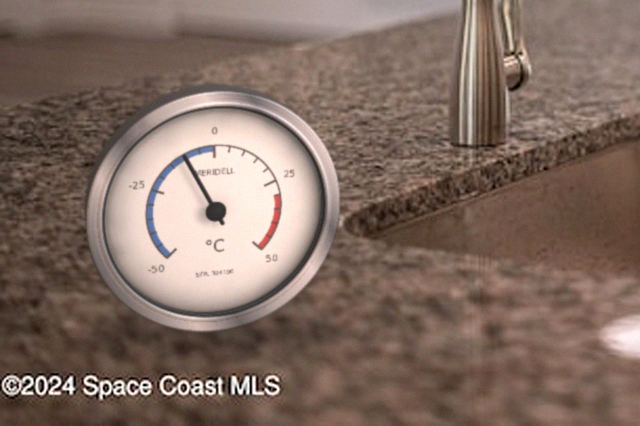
°C -10
